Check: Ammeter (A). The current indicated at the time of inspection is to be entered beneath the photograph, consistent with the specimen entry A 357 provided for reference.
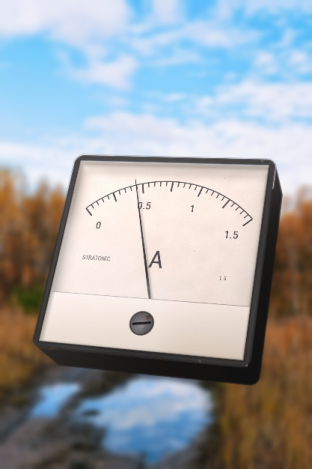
A 0.45
